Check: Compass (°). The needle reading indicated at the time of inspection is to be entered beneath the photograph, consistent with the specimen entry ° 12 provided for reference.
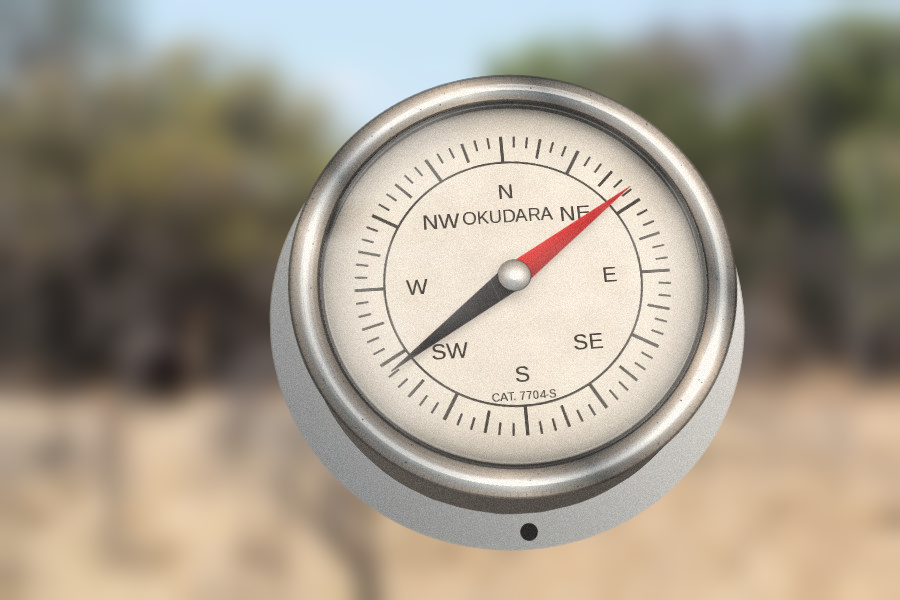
° 55
